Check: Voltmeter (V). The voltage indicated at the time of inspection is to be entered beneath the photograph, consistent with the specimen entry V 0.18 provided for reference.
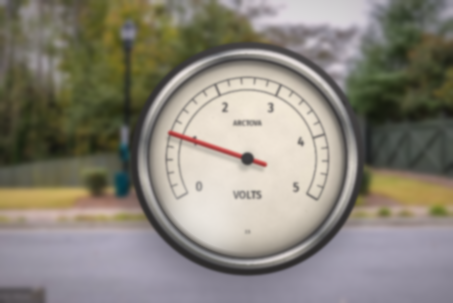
V 1
